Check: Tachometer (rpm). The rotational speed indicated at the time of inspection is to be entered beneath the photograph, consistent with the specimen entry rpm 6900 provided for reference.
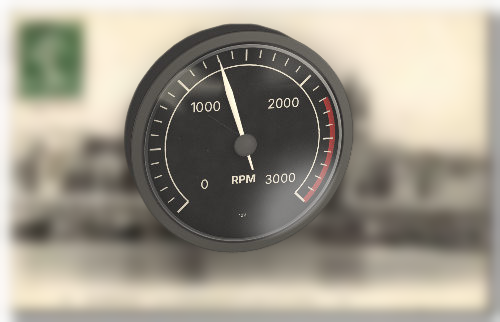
rpm 1300
